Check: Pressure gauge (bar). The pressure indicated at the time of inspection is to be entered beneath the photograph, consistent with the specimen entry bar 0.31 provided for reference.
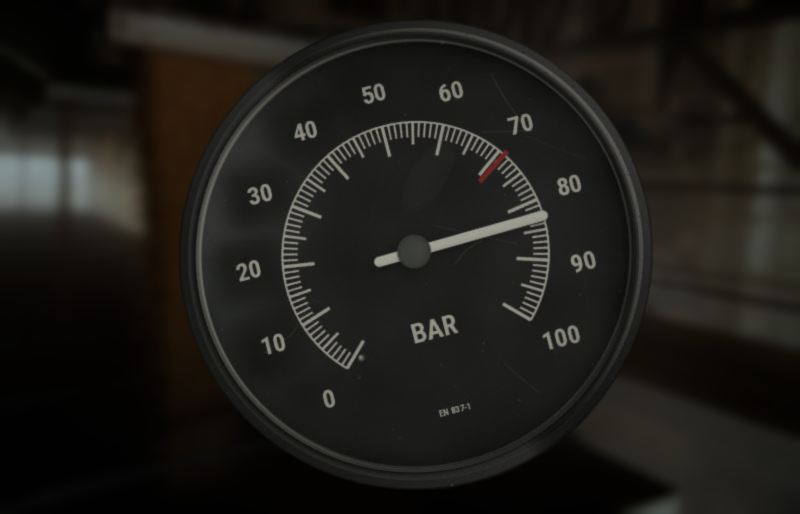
bar 83
